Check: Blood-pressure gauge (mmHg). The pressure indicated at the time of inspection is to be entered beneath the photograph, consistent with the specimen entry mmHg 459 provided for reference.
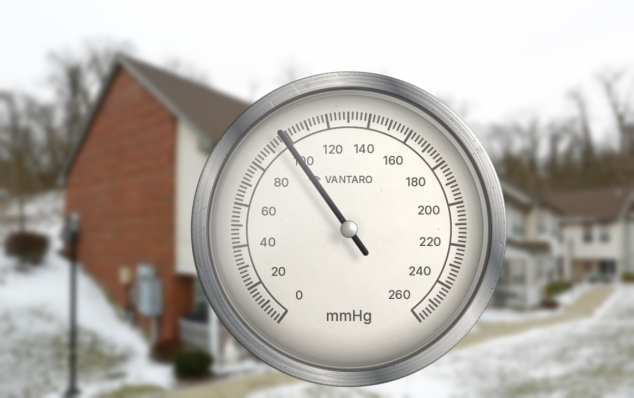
mmHg 98
